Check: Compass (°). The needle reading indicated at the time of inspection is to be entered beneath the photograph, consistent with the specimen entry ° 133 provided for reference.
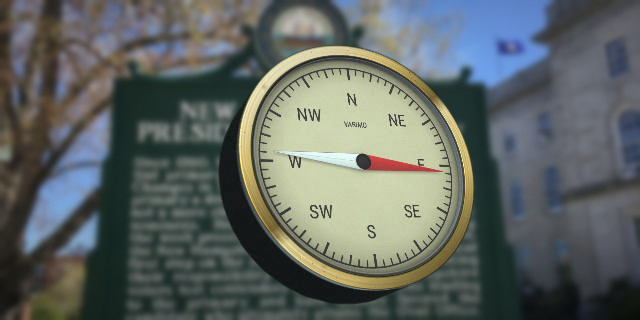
° 95
